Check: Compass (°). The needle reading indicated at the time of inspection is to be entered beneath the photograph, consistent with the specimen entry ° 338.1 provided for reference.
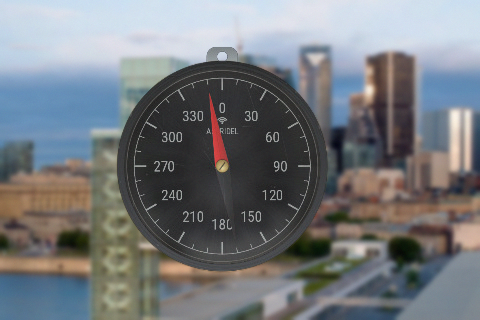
° 350
